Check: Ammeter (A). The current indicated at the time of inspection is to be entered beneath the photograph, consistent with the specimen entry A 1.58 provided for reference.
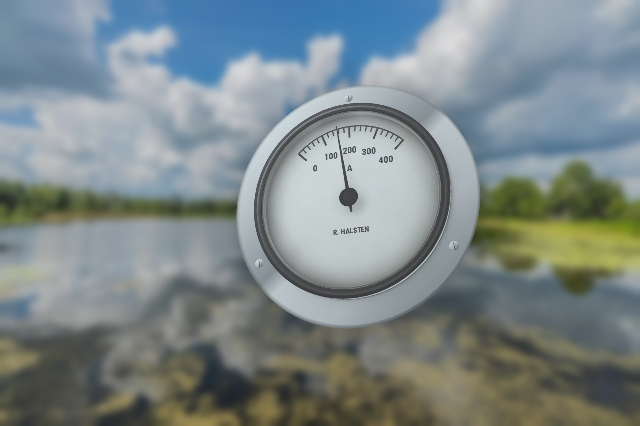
A 160
